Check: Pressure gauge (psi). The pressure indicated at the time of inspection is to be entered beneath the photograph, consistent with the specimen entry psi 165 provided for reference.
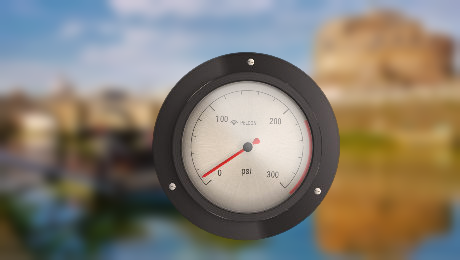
psi 10
